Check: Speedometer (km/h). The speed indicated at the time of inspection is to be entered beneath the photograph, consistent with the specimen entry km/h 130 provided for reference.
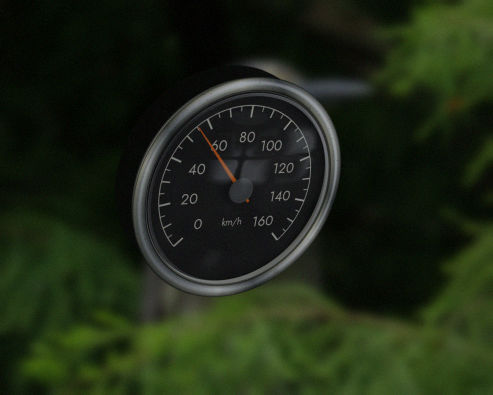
km/h 55
